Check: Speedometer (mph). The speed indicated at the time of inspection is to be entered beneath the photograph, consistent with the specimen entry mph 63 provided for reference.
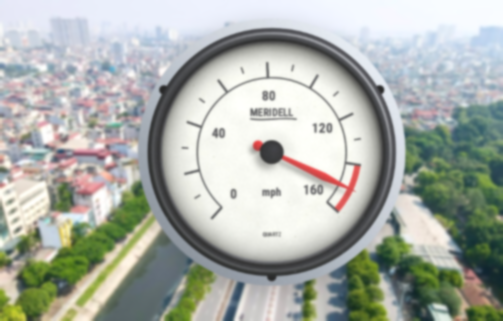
mph 150
